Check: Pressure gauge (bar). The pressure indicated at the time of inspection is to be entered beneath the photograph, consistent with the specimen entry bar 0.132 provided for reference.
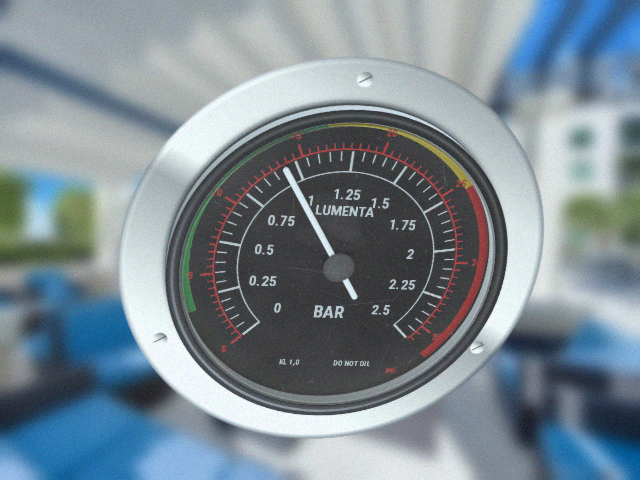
bar 0.95
